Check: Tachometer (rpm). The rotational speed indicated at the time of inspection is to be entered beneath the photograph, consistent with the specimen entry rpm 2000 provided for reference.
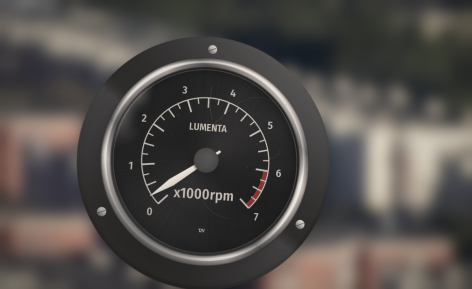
rpm 250
